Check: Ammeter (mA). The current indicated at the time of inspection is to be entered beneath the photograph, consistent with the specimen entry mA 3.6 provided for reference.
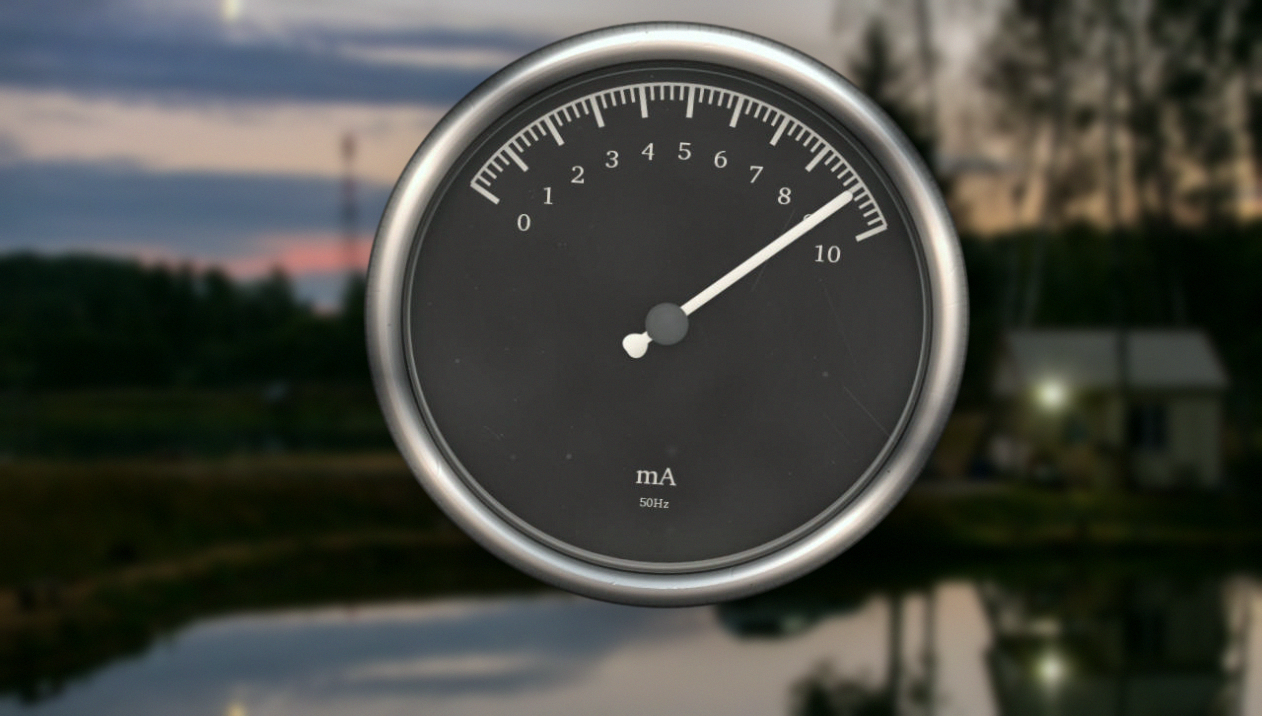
mA 9
